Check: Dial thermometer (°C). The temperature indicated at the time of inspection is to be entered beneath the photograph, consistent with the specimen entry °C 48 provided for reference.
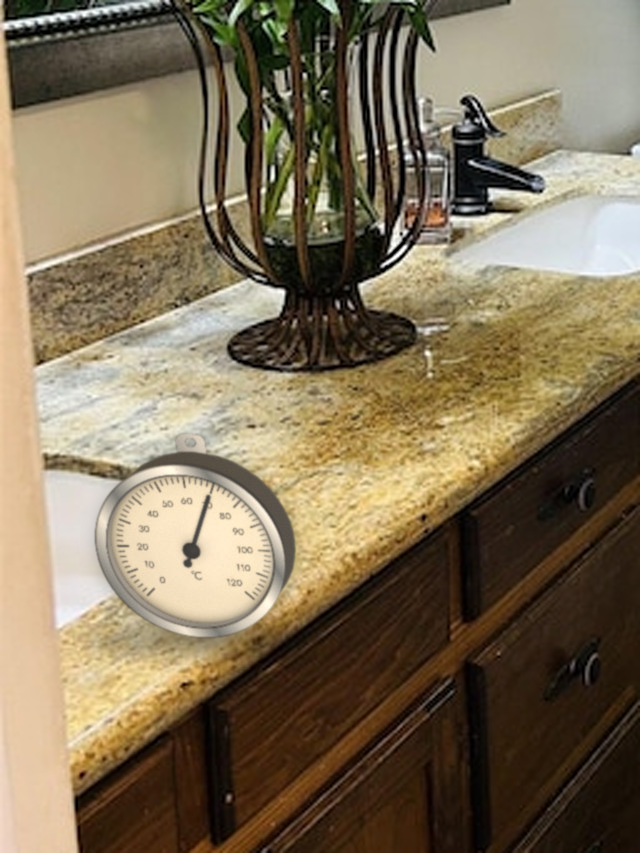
°C 70
